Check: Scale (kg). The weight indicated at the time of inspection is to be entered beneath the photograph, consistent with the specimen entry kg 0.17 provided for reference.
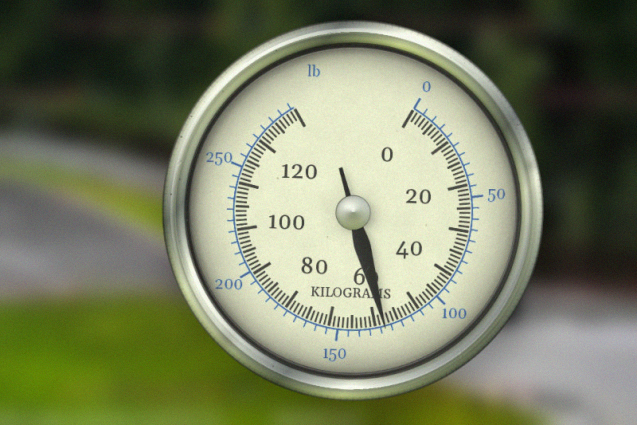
kg 58
